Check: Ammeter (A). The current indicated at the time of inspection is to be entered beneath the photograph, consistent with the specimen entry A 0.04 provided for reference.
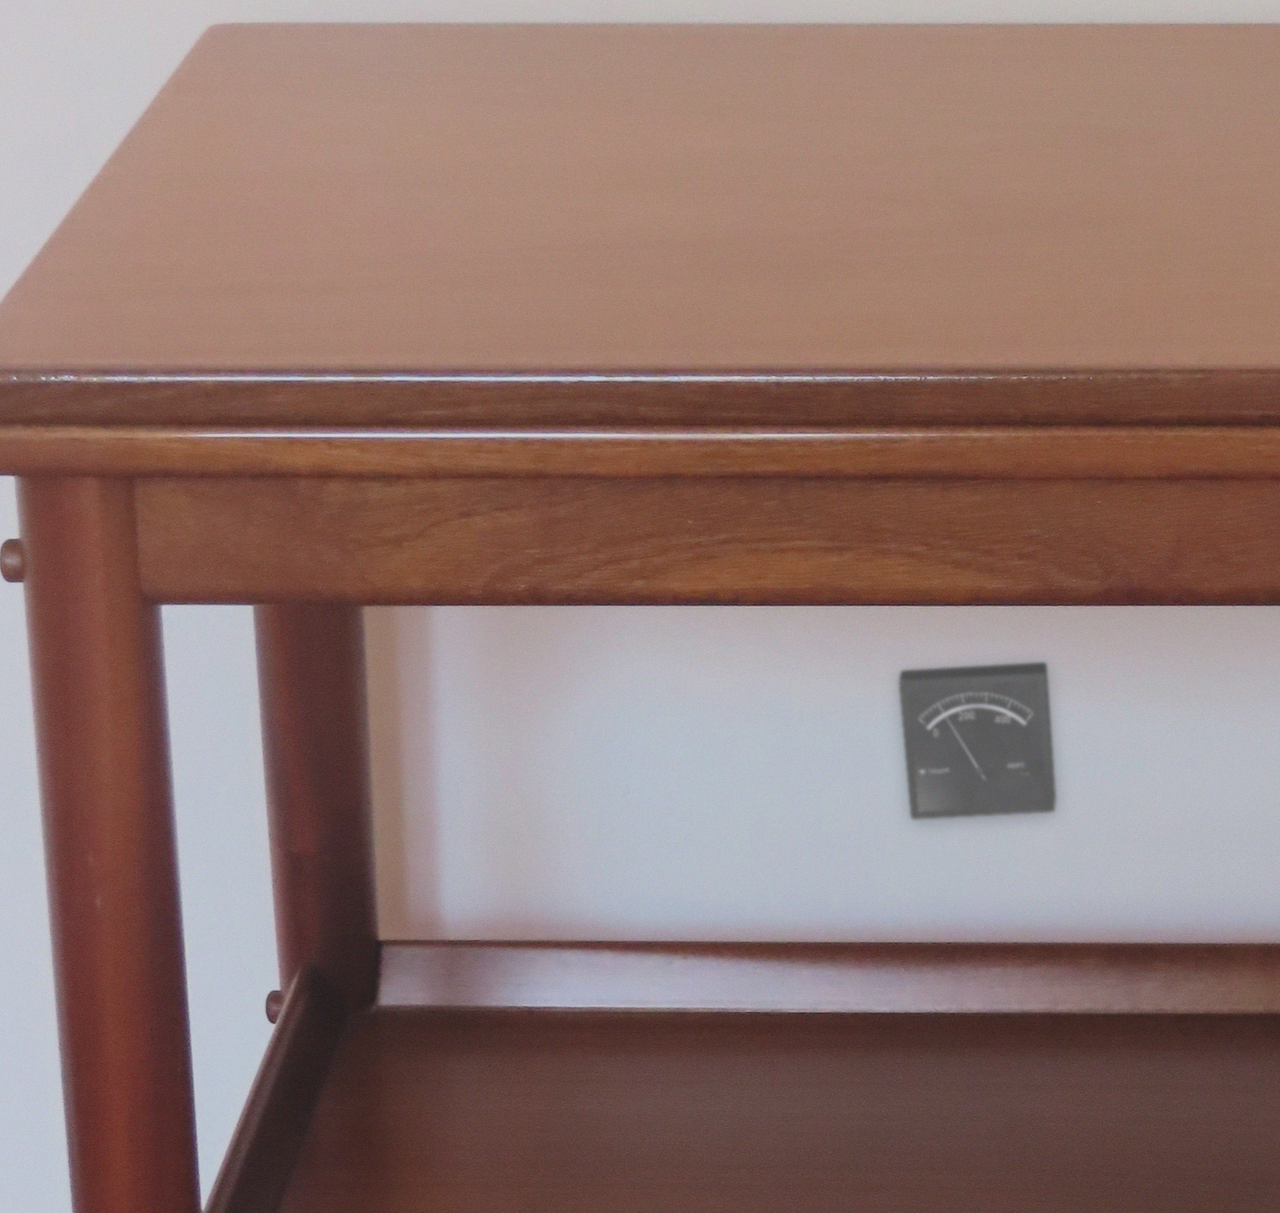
A 100
